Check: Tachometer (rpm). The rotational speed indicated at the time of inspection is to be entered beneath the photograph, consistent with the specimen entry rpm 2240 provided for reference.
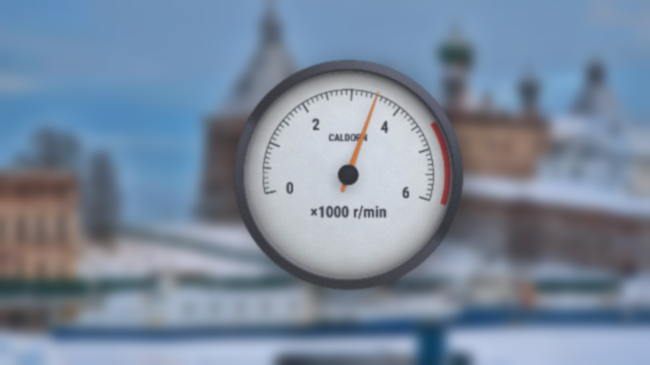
rpm 3500
